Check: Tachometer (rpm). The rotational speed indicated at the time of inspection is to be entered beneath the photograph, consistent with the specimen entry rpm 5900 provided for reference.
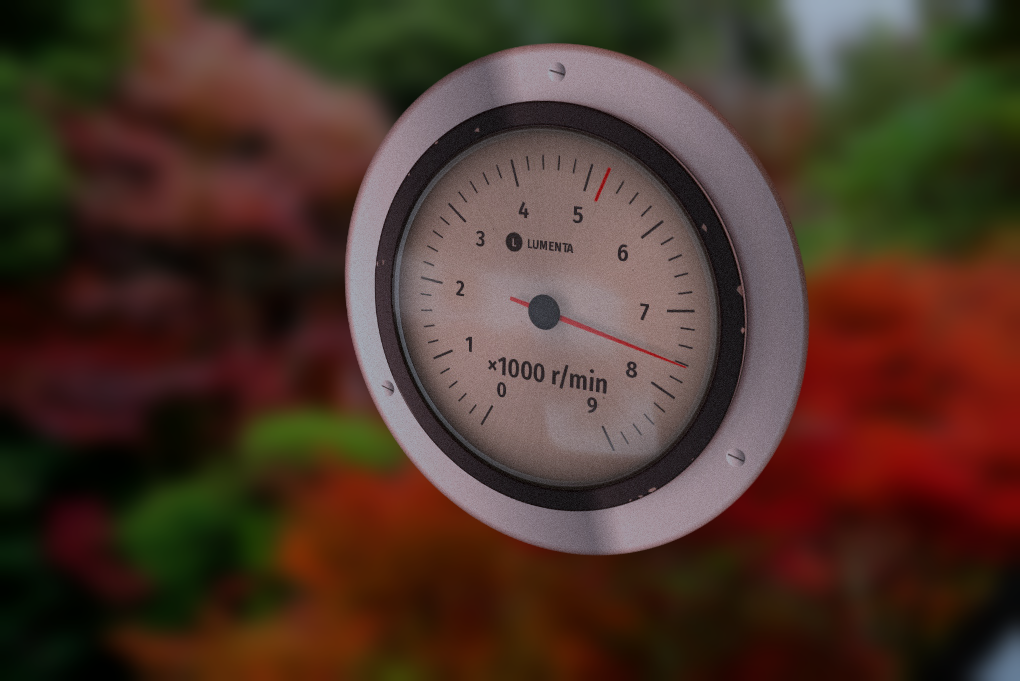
rpm 7600
